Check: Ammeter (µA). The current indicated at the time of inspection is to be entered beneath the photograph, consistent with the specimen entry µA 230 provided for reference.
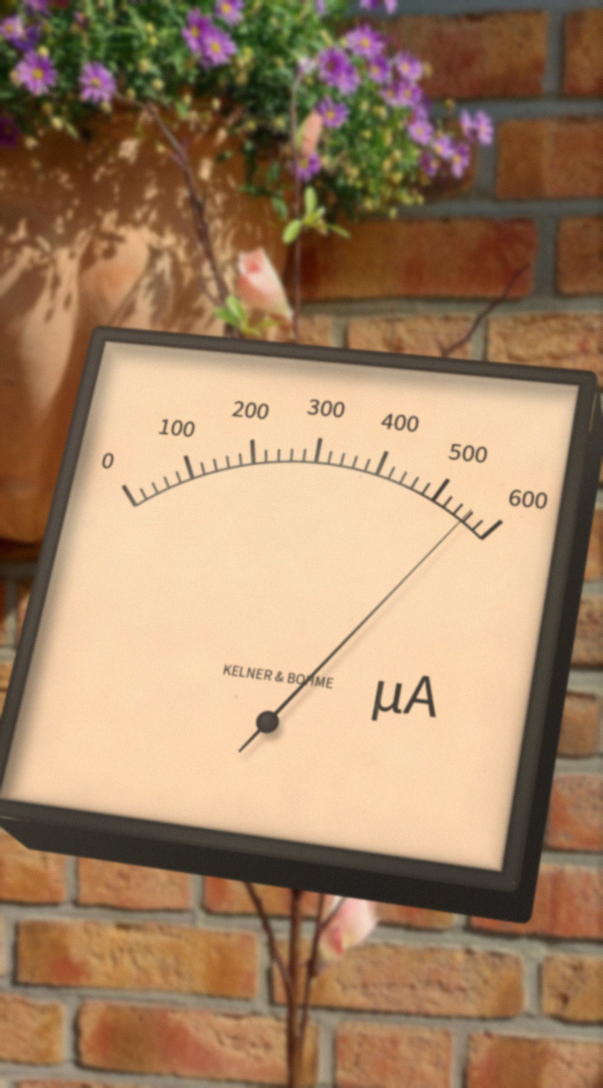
µA 560
